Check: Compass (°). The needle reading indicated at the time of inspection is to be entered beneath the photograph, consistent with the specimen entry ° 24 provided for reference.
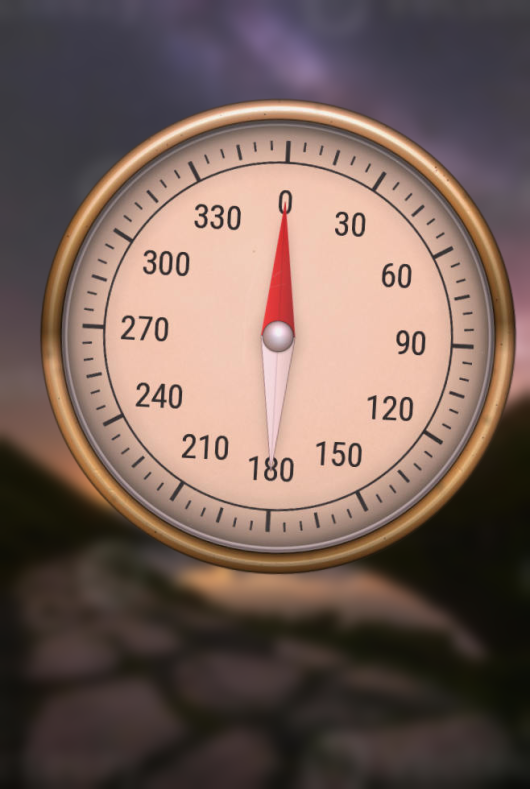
° 0
